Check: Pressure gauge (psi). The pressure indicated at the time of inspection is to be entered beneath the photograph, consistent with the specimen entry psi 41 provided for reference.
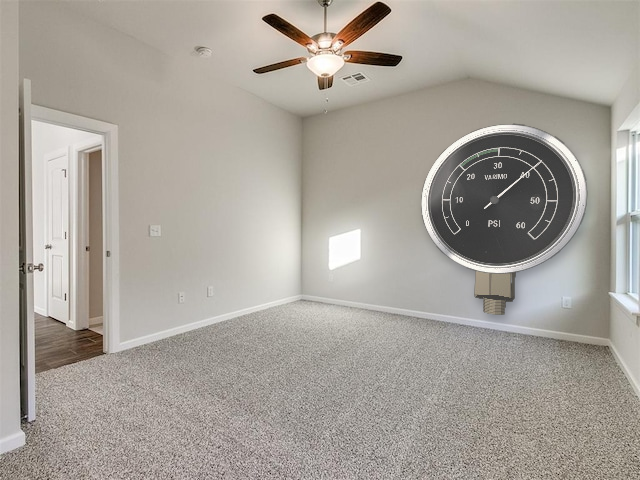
psi 40
